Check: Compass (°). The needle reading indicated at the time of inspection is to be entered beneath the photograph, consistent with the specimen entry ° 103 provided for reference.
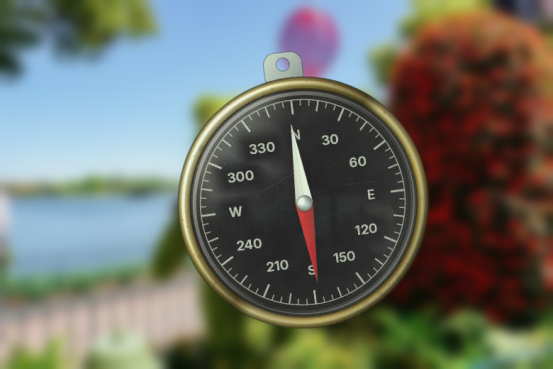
° 177.5
